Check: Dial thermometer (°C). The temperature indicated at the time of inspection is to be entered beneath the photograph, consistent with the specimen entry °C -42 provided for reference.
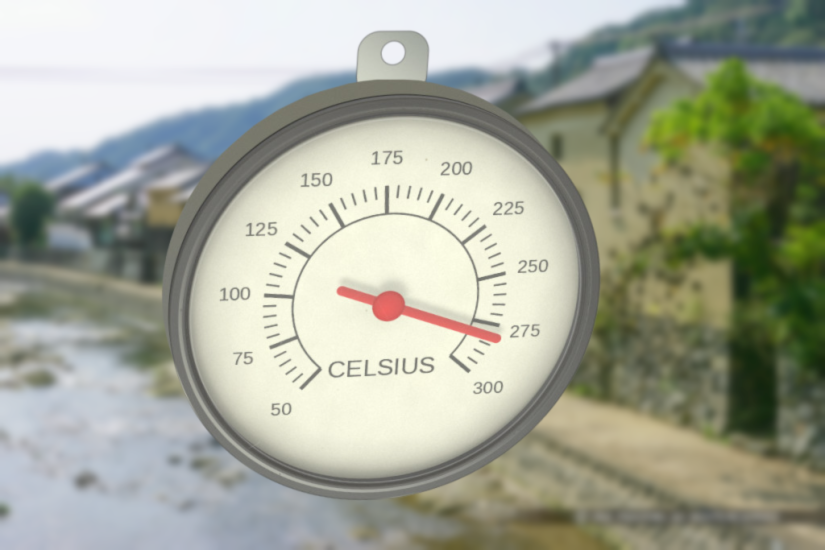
°C 280
